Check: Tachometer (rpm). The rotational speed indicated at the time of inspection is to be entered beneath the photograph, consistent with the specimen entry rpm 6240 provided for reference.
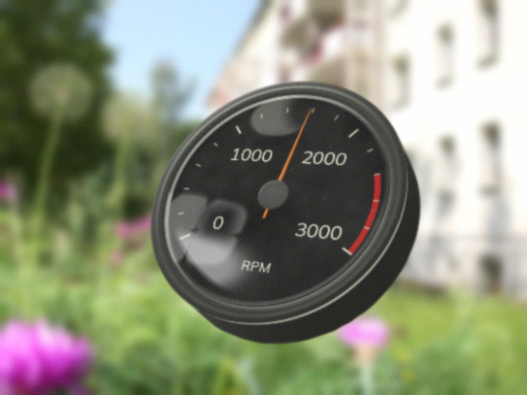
rpm 1600
